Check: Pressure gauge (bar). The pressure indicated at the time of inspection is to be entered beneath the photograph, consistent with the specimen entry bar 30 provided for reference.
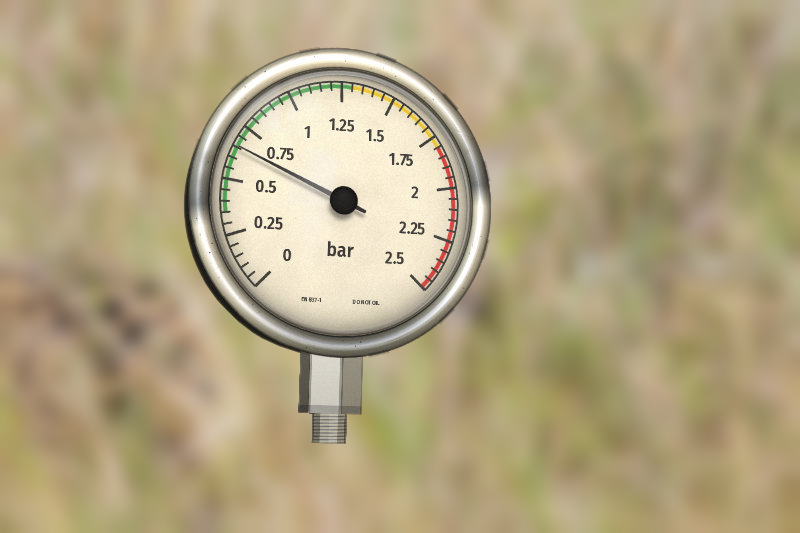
bar 0.65
